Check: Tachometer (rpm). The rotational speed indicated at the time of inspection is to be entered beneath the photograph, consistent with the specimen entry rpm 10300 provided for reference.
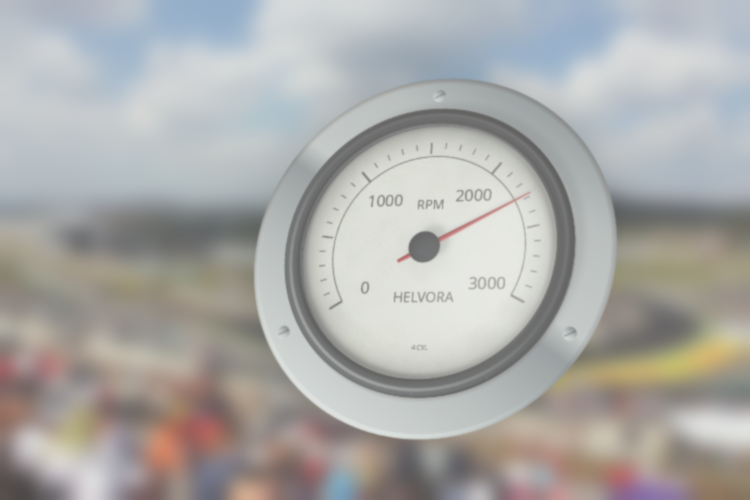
rpm 2300
